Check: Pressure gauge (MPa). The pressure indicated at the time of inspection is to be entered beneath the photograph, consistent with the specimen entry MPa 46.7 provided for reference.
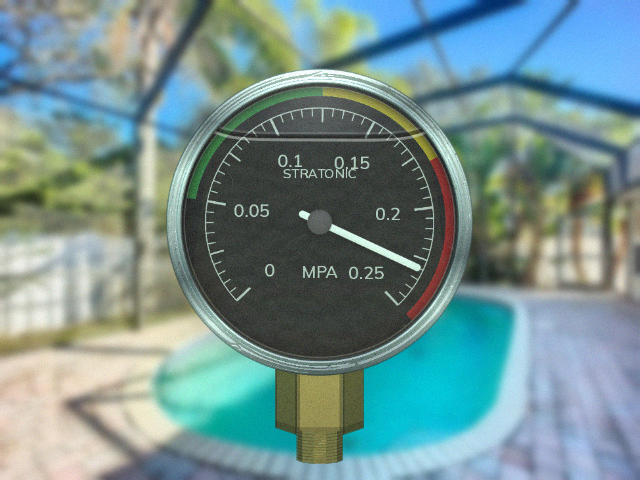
MPa 0.23
